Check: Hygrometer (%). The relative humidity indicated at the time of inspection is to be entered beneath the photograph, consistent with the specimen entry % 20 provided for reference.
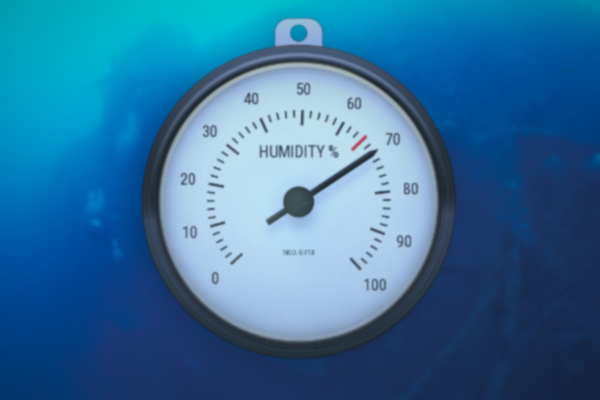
% 70
